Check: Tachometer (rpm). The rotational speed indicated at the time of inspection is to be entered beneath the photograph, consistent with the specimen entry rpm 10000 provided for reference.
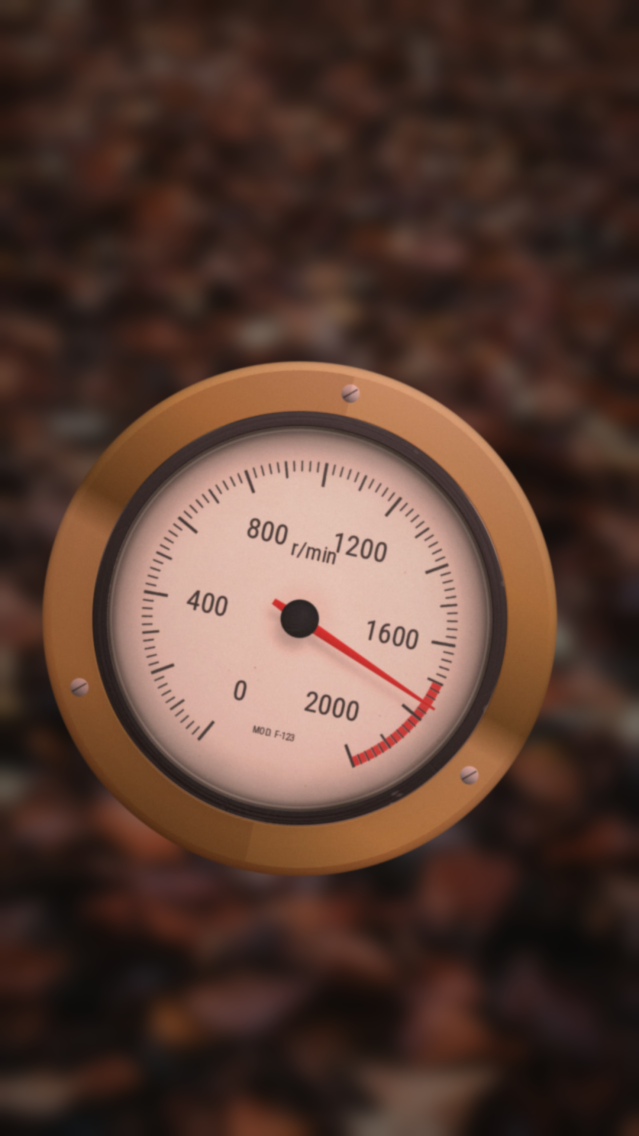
rpm 1760
